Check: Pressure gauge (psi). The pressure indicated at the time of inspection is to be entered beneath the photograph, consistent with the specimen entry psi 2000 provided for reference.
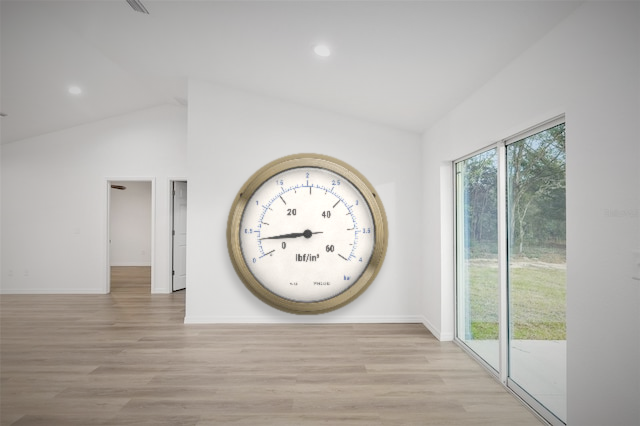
psi 5
